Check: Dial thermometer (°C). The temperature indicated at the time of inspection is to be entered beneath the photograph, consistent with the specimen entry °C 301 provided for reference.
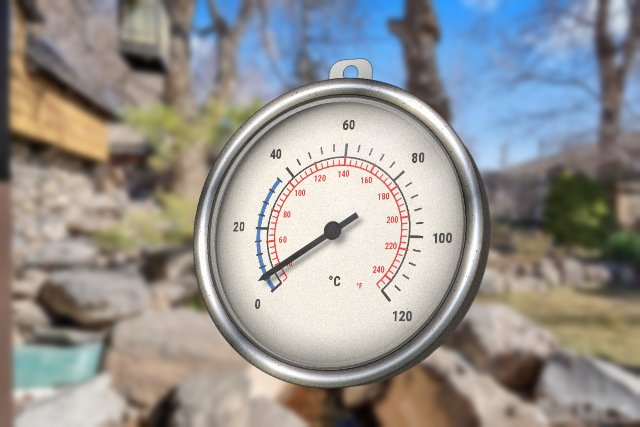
°C 4
